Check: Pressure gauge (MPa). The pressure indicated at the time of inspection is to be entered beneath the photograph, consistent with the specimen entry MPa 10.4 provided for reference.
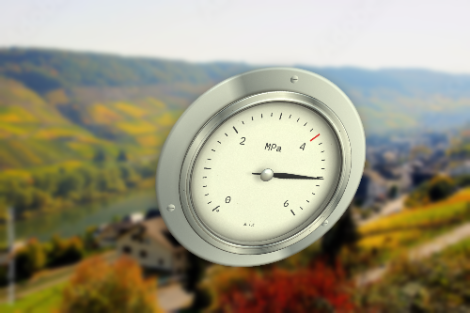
MPa 5
